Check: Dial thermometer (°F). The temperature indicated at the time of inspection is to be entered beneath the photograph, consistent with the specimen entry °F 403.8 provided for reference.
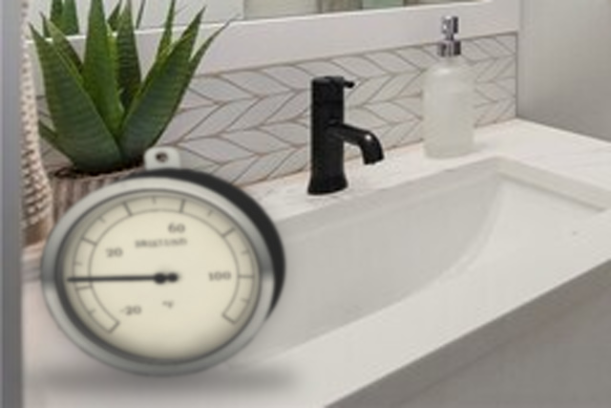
°F 5
